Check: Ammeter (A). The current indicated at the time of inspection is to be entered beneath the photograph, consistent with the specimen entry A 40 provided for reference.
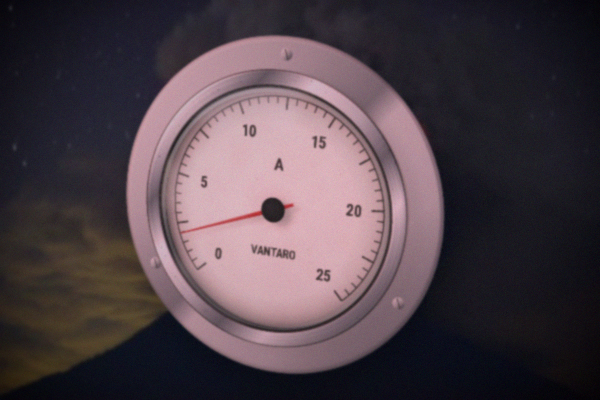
A 2
